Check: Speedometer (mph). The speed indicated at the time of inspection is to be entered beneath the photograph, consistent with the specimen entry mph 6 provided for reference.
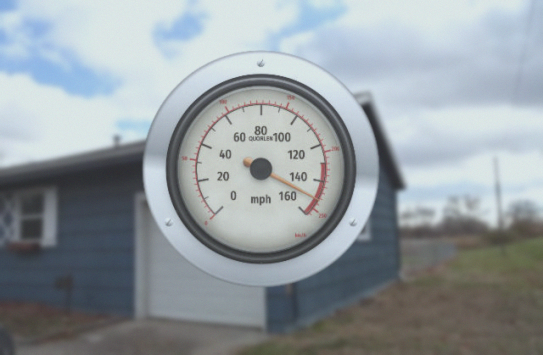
mph 150
